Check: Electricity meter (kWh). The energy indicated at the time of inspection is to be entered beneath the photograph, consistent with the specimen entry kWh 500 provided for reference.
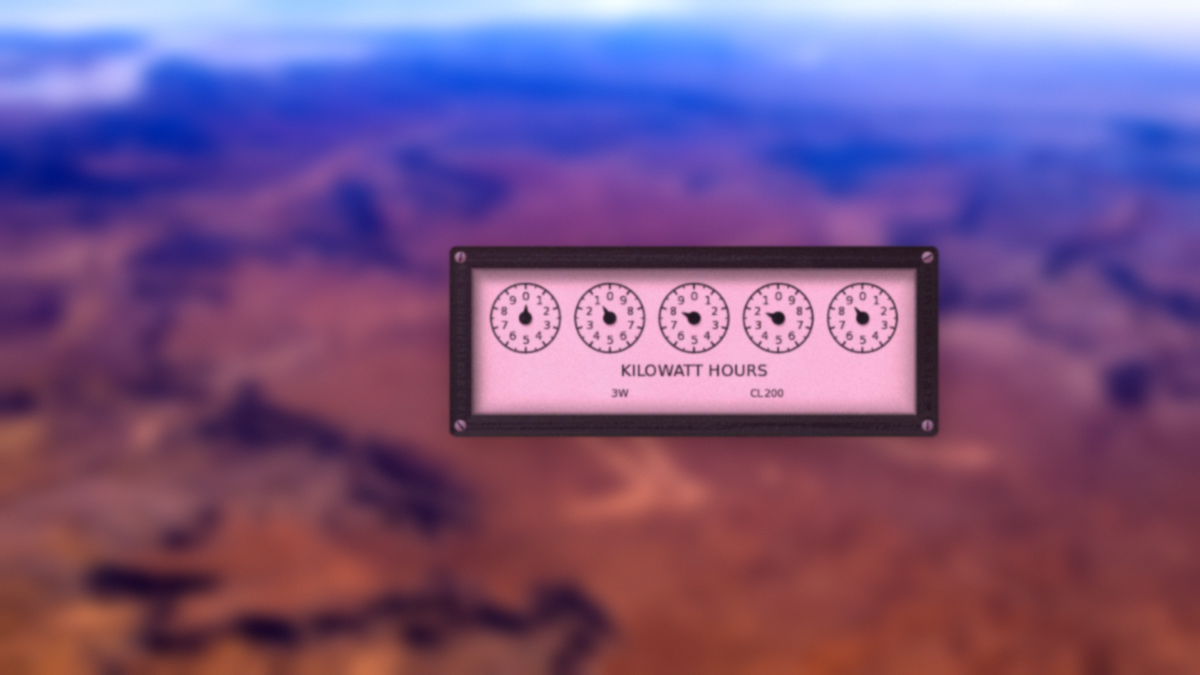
kWh 819
